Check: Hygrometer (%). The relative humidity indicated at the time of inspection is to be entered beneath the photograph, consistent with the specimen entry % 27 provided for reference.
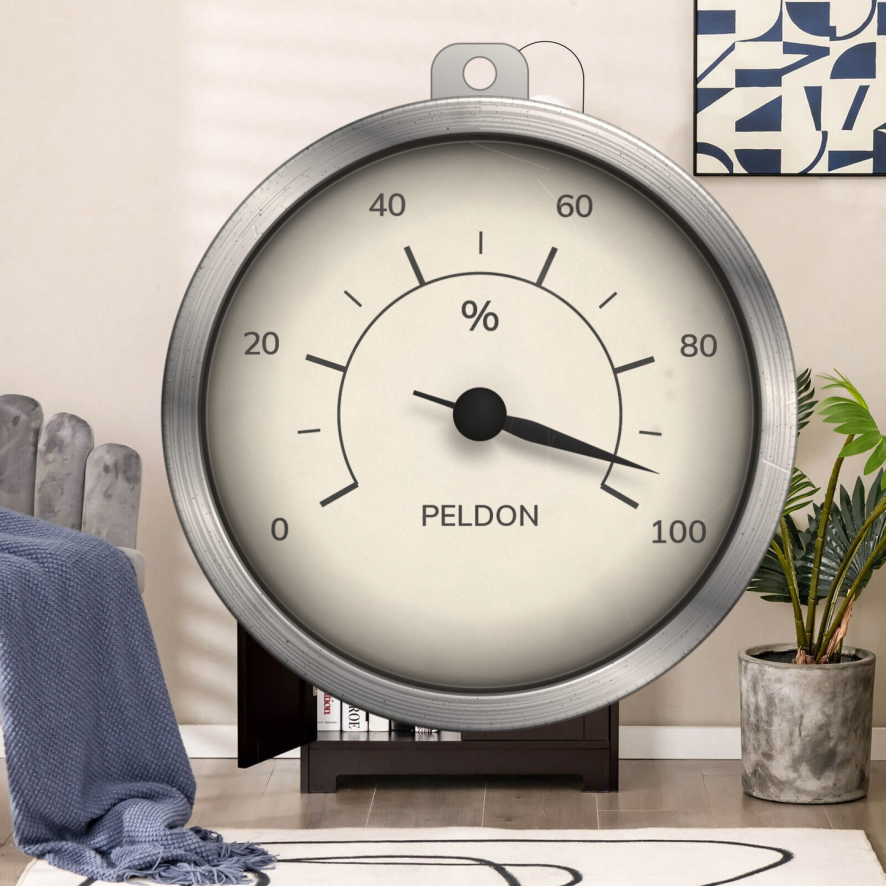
% 95
